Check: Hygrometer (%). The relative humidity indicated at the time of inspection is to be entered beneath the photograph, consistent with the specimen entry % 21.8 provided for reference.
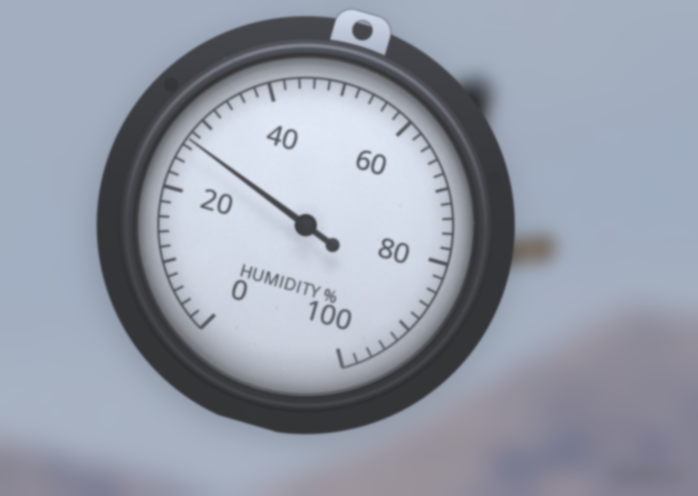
% 27
